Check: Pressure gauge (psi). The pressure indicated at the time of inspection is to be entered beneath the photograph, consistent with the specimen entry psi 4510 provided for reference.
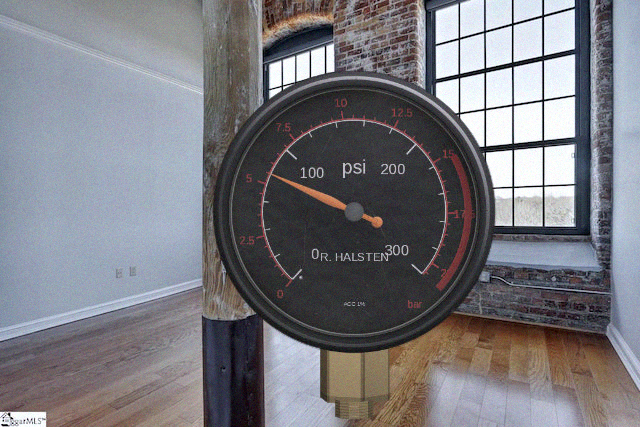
psi 80
